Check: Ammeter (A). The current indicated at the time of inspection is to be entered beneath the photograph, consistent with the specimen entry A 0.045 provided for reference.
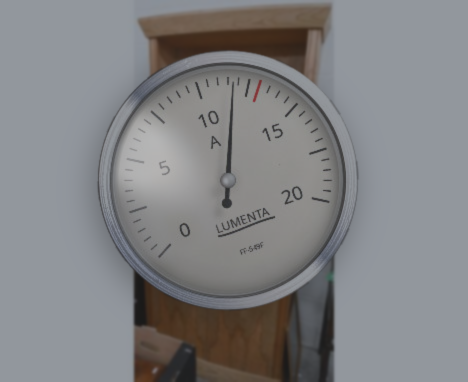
A 11.75
